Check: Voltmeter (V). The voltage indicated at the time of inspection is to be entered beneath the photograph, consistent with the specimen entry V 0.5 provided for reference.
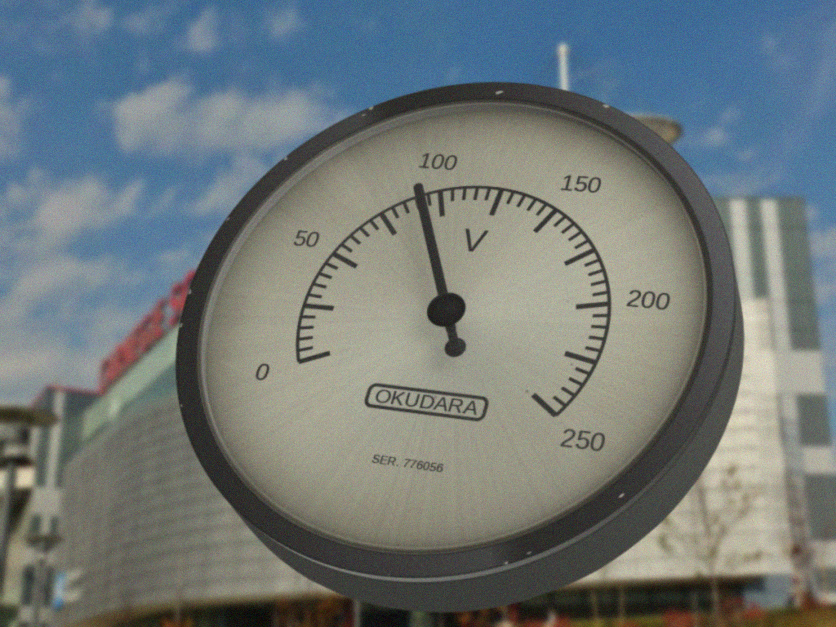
V 92.5
